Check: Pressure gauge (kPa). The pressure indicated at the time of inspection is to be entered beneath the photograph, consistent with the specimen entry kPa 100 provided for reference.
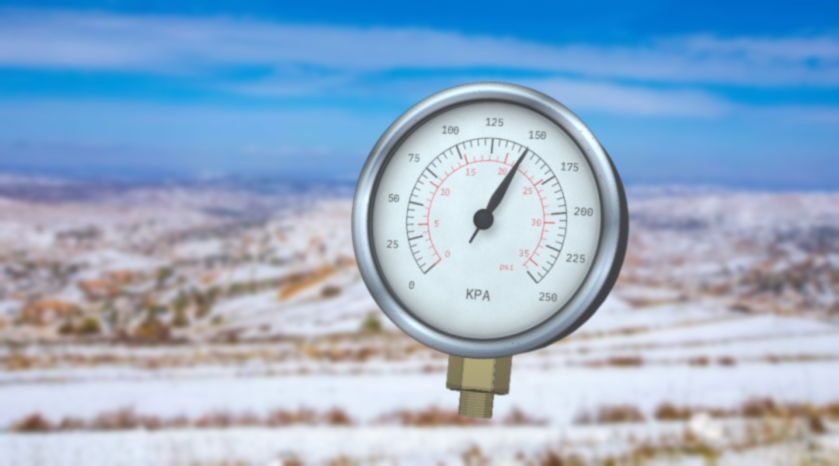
kPa 150
